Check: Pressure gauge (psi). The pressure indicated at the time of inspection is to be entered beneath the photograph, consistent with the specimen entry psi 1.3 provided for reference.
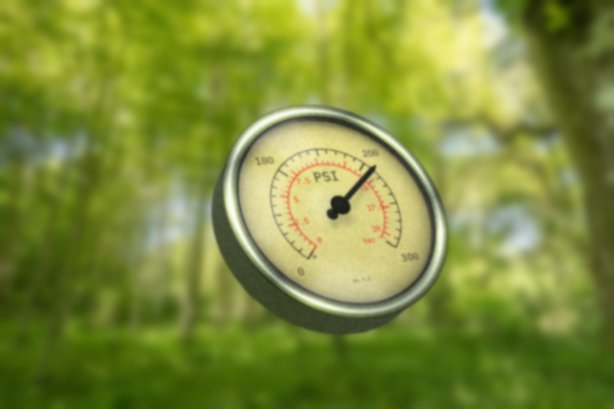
psi 210
